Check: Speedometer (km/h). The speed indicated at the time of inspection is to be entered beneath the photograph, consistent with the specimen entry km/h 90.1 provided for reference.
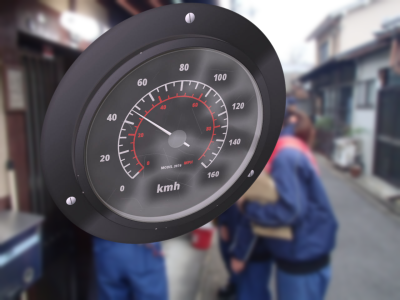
km/h 47.5
